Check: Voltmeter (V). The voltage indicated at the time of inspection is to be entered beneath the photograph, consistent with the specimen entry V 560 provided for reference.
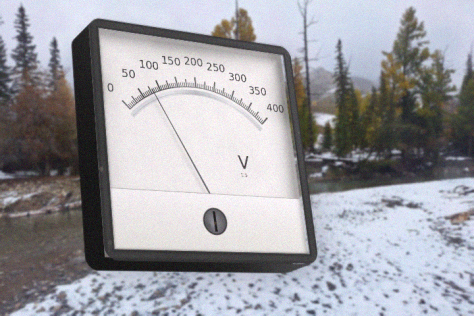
V 75
